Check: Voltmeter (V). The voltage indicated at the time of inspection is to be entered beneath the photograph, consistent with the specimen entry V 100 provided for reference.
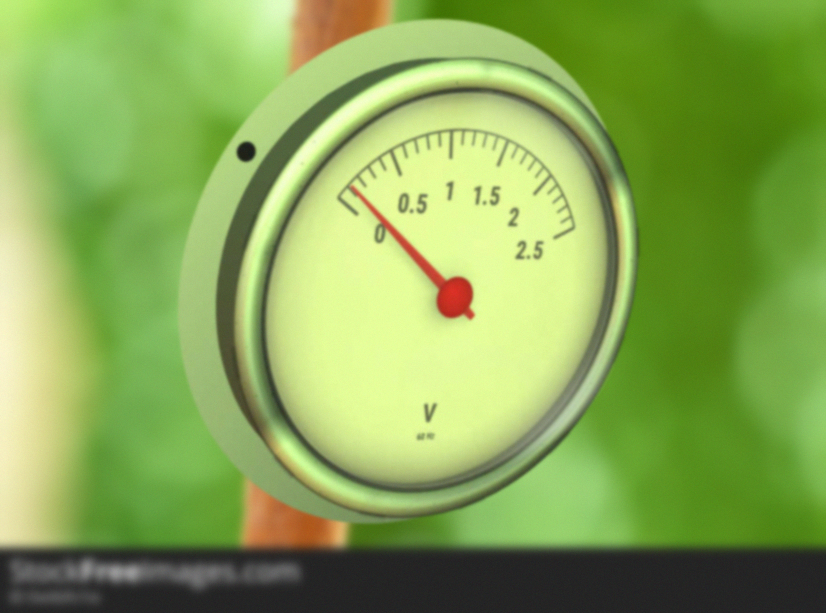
V 0.1
